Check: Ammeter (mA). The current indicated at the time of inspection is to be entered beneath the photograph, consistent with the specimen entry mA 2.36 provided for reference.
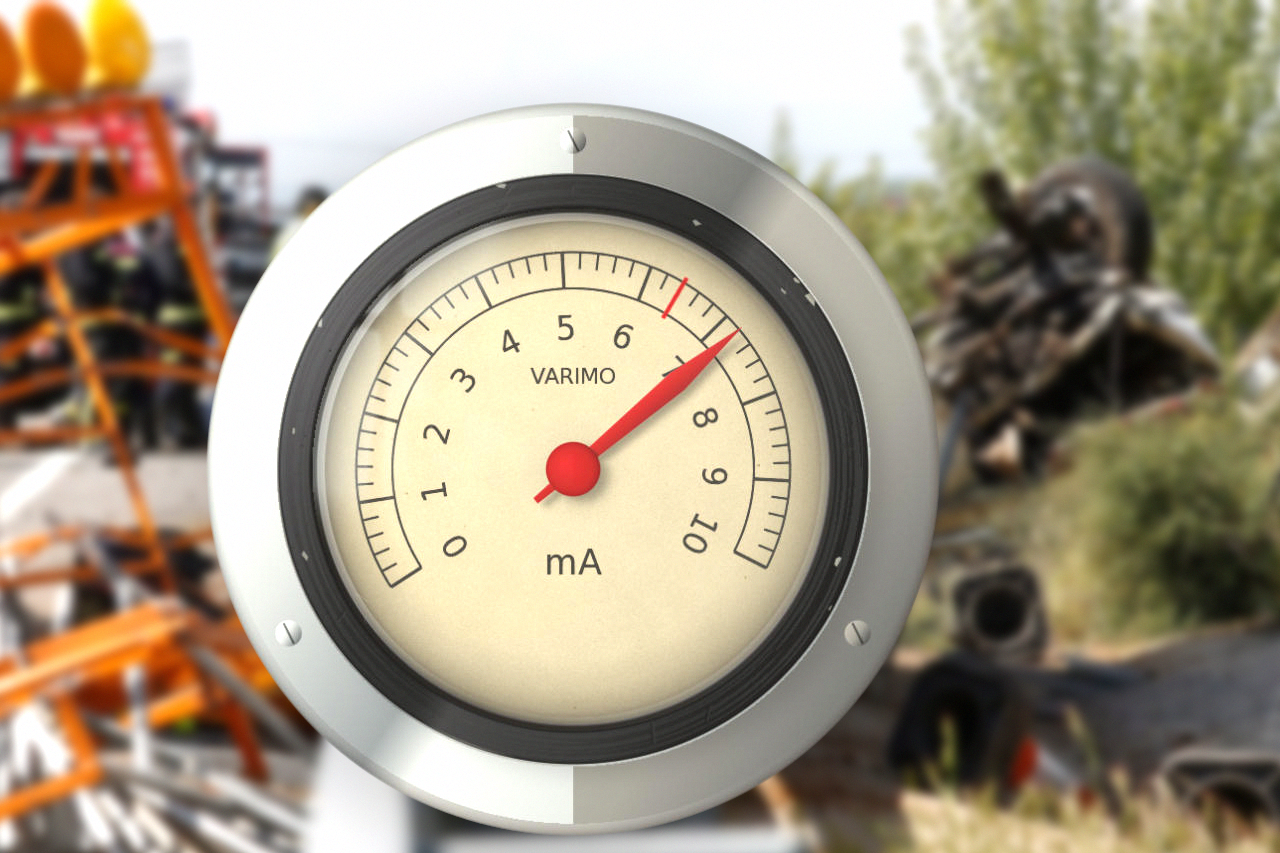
mA 7.2
